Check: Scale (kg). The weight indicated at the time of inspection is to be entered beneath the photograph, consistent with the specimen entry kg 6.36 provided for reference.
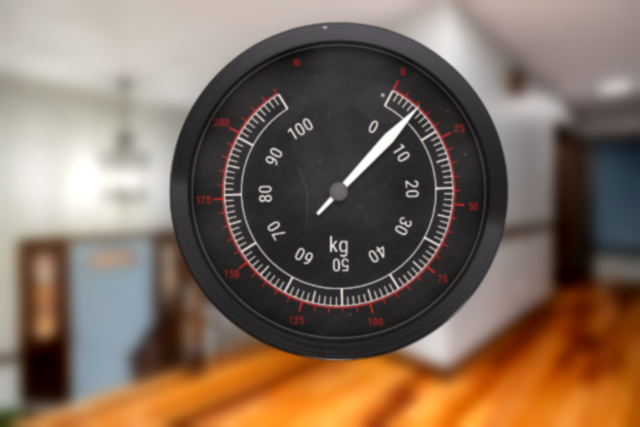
kg 5
